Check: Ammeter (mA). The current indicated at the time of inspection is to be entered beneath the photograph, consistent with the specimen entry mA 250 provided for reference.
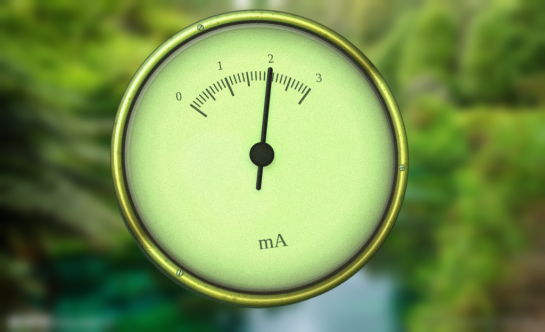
mA 2
